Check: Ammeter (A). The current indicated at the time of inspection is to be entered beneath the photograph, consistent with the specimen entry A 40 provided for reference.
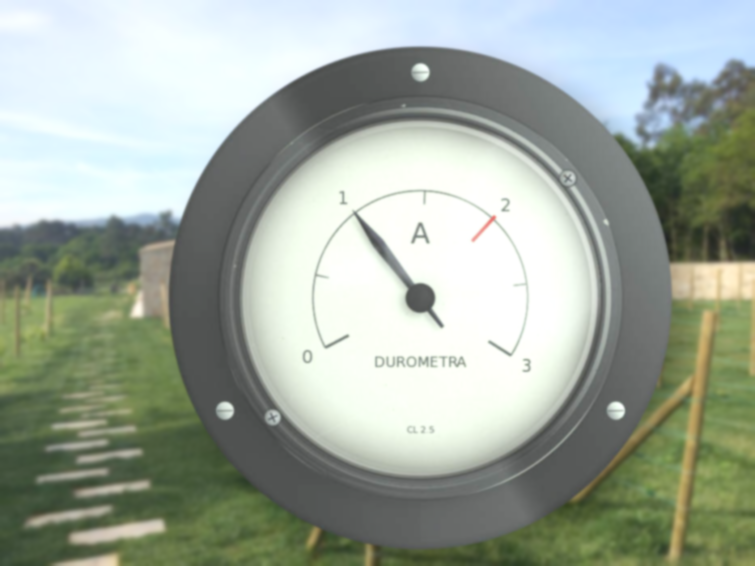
A 1
